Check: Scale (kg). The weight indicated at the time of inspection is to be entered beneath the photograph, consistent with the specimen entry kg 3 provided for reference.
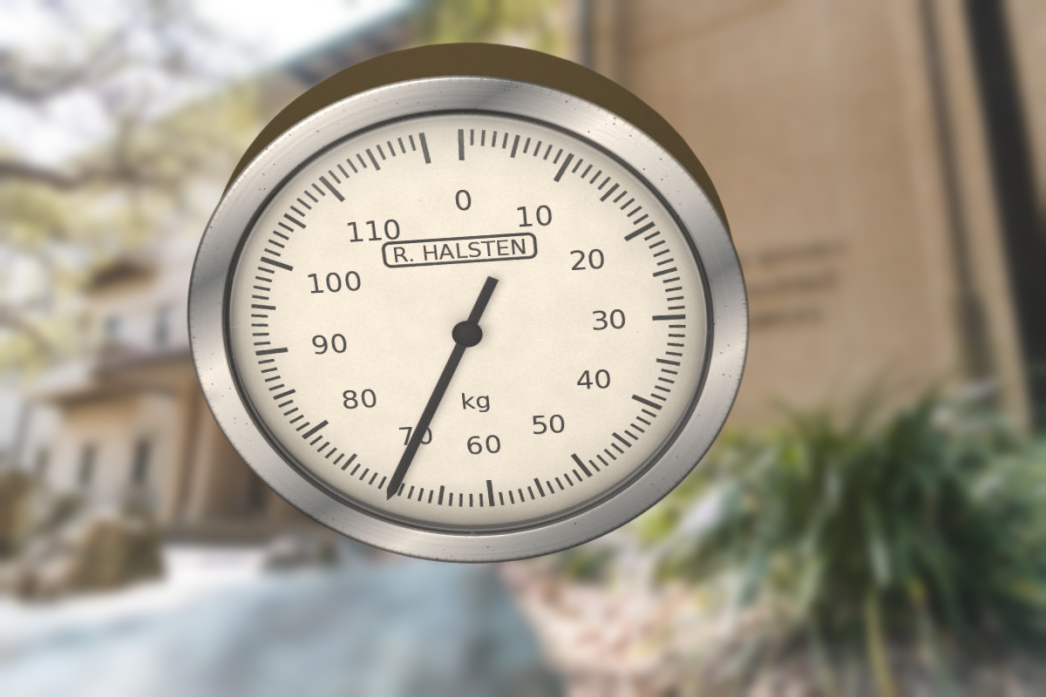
kg 70
